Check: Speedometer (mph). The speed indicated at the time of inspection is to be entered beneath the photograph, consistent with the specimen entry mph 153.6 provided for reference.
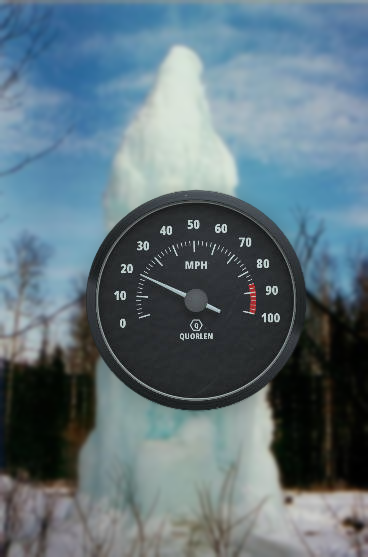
mph 20
